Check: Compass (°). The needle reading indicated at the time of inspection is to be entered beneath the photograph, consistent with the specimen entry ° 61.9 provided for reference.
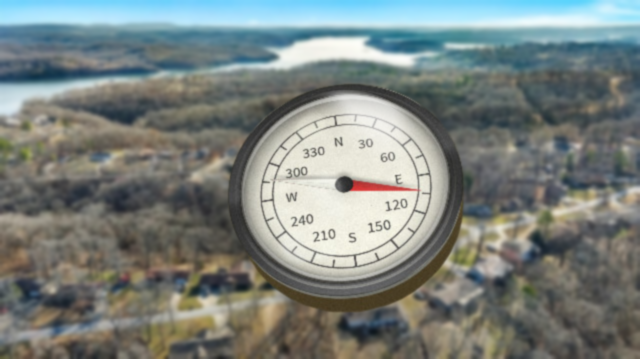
° 105
